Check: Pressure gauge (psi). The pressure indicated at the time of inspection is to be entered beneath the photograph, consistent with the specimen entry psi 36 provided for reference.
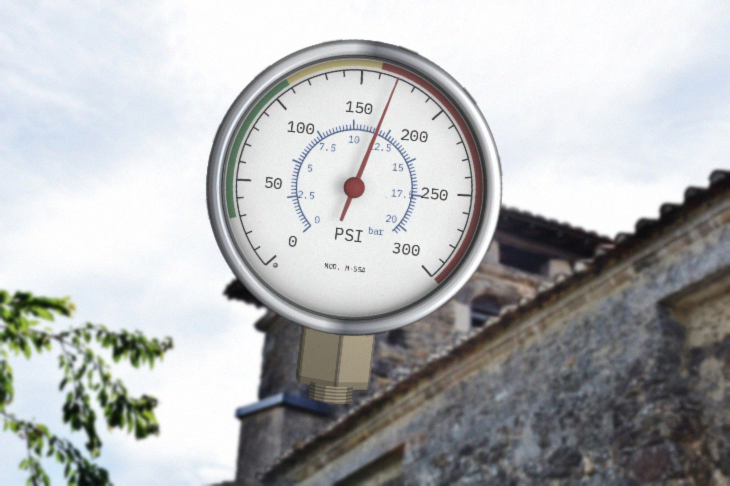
psi 170
